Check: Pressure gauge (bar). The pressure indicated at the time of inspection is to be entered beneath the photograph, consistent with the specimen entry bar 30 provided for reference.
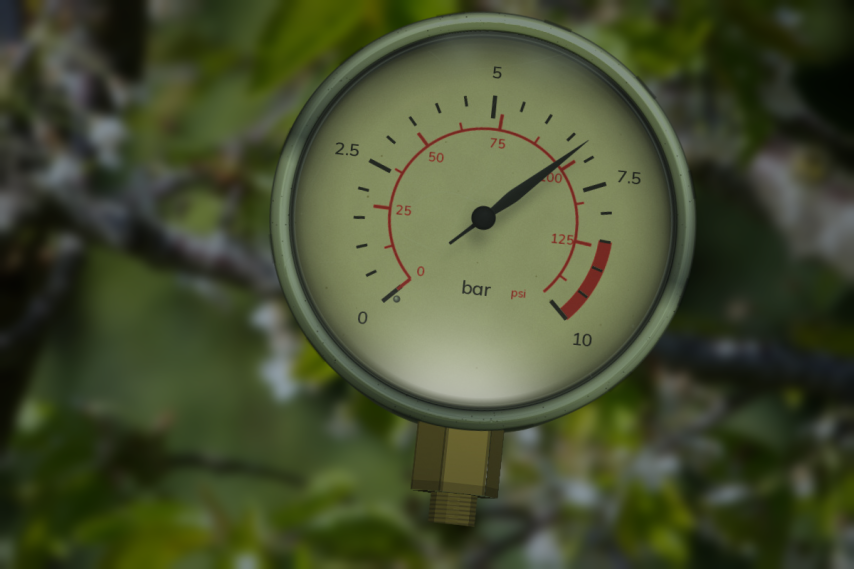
bar 6.75
